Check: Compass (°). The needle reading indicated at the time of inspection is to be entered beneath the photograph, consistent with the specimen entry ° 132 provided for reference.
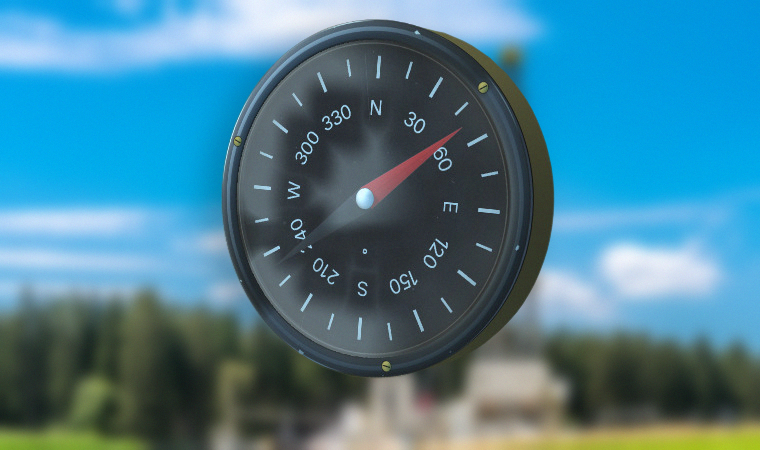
° 52.5
